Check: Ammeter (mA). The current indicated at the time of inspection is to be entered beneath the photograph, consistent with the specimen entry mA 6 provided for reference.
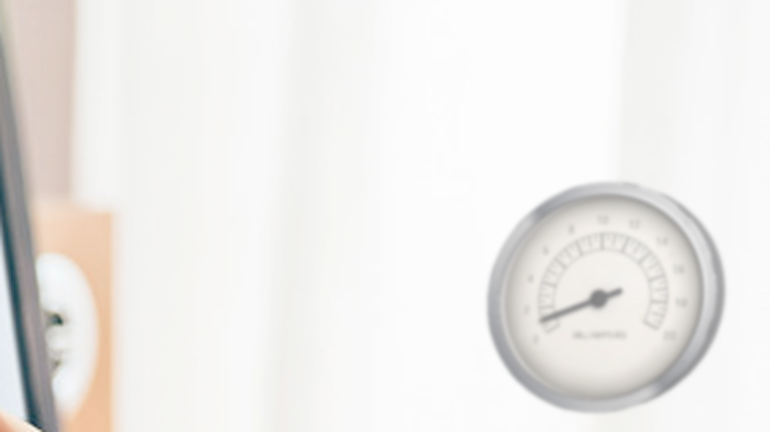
mA 1
